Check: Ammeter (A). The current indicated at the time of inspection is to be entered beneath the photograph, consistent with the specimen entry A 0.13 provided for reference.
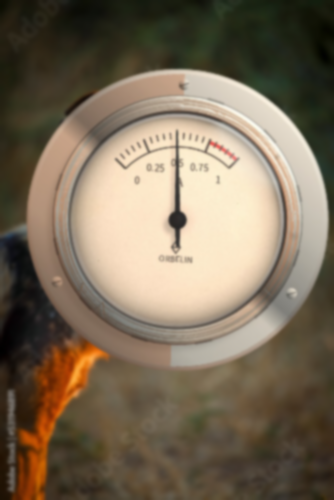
A 0.5
